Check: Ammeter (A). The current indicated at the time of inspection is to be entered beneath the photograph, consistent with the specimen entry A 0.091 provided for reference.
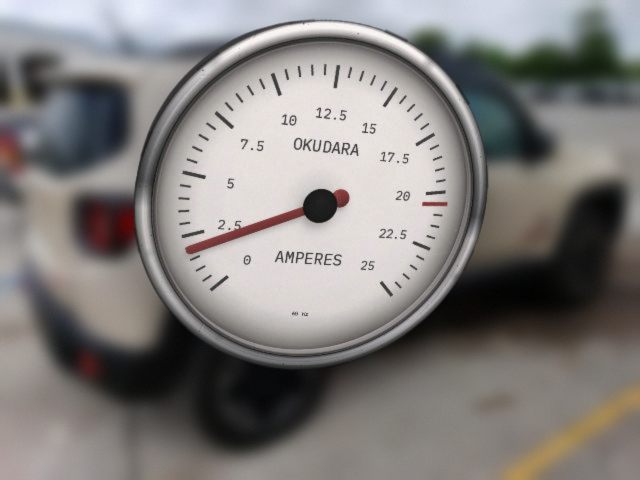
A 2
